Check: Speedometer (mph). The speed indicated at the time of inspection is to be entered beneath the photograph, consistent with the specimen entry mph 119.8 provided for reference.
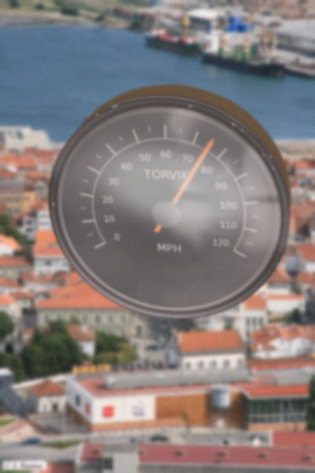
mph 75
